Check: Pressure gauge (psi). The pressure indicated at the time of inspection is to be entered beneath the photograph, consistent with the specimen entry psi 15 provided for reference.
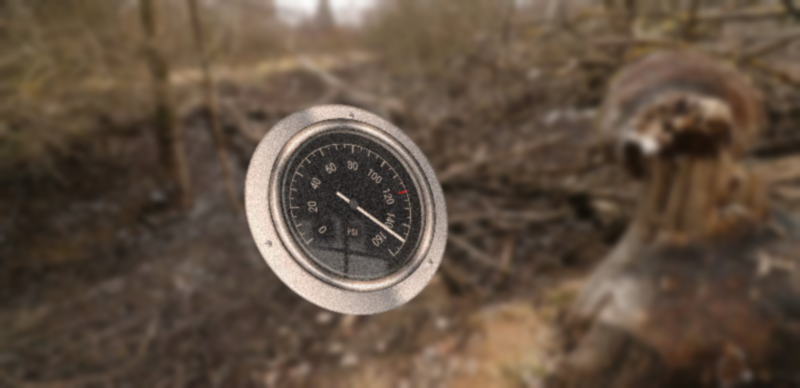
psi 150
